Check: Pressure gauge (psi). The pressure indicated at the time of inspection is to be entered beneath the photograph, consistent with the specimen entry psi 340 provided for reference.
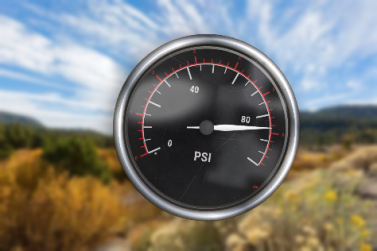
psi 85
